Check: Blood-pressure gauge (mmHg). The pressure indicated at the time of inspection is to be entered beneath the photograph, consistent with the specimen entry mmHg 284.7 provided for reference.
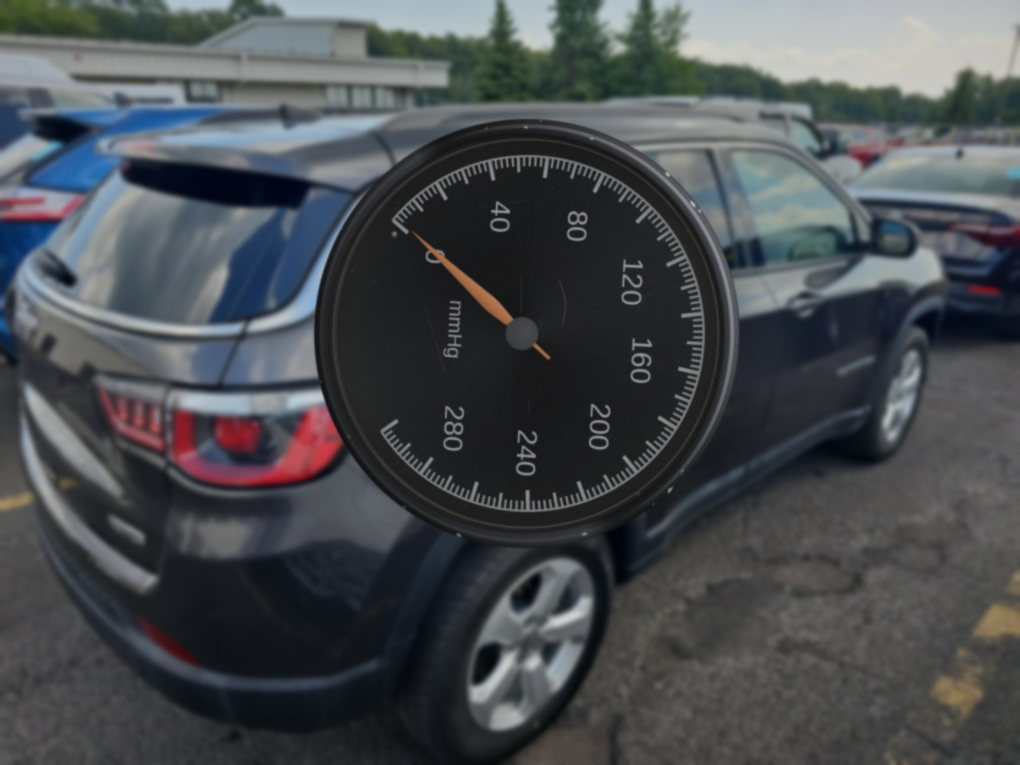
mmHg 2
